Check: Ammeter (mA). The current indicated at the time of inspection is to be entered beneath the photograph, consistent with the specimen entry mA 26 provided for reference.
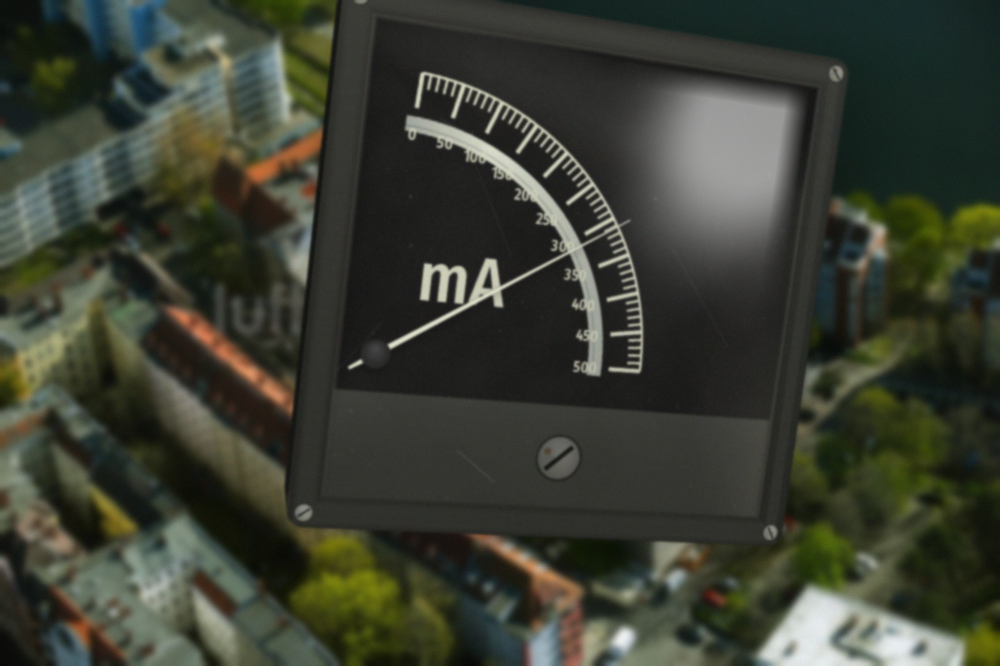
mA 310
